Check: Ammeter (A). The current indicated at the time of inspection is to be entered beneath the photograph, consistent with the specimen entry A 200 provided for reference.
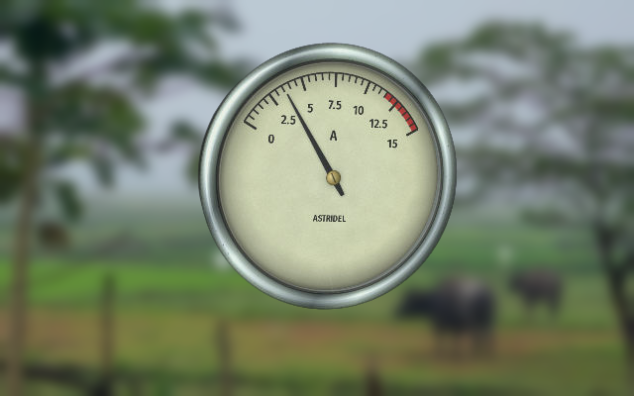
A 3.5
